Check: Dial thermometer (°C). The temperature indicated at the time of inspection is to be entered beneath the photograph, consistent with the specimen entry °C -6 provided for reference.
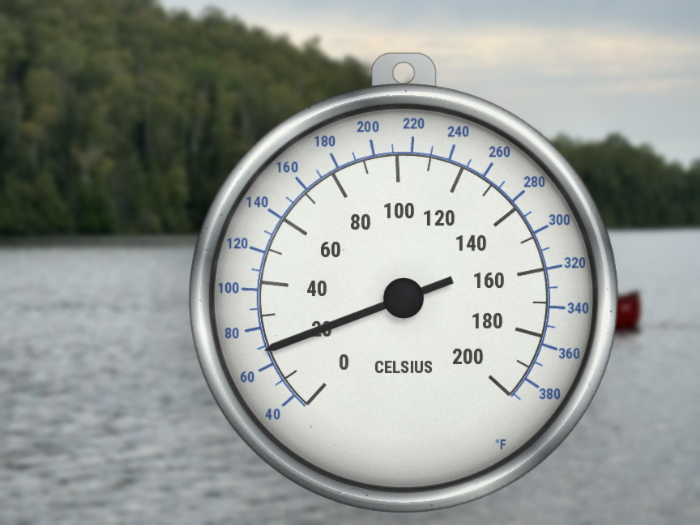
°C 20
